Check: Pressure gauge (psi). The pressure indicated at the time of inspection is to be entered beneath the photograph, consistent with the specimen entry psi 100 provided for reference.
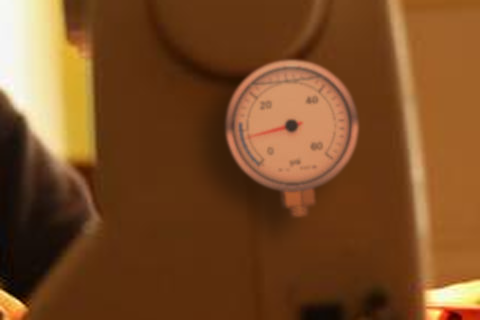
psi 8
